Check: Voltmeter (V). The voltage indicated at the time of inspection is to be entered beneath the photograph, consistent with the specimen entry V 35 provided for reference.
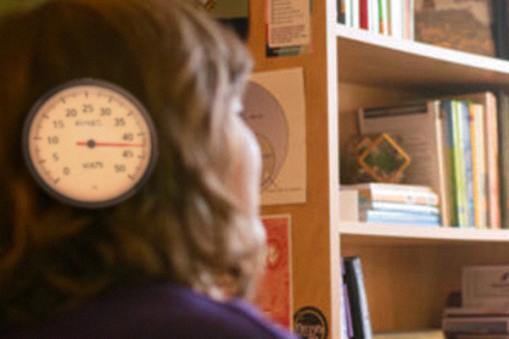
V 42.5
